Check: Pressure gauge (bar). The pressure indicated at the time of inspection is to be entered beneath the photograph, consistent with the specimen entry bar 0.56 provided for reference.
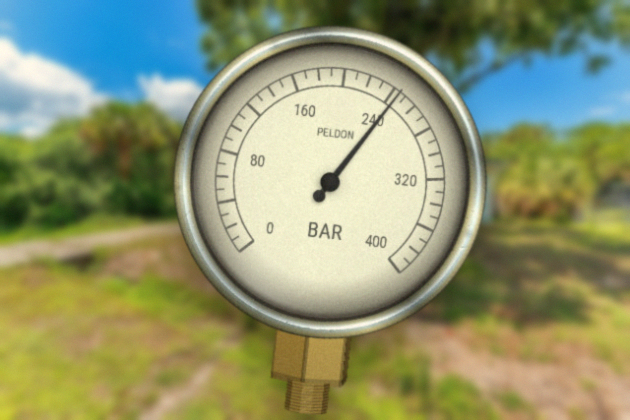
bar 245
